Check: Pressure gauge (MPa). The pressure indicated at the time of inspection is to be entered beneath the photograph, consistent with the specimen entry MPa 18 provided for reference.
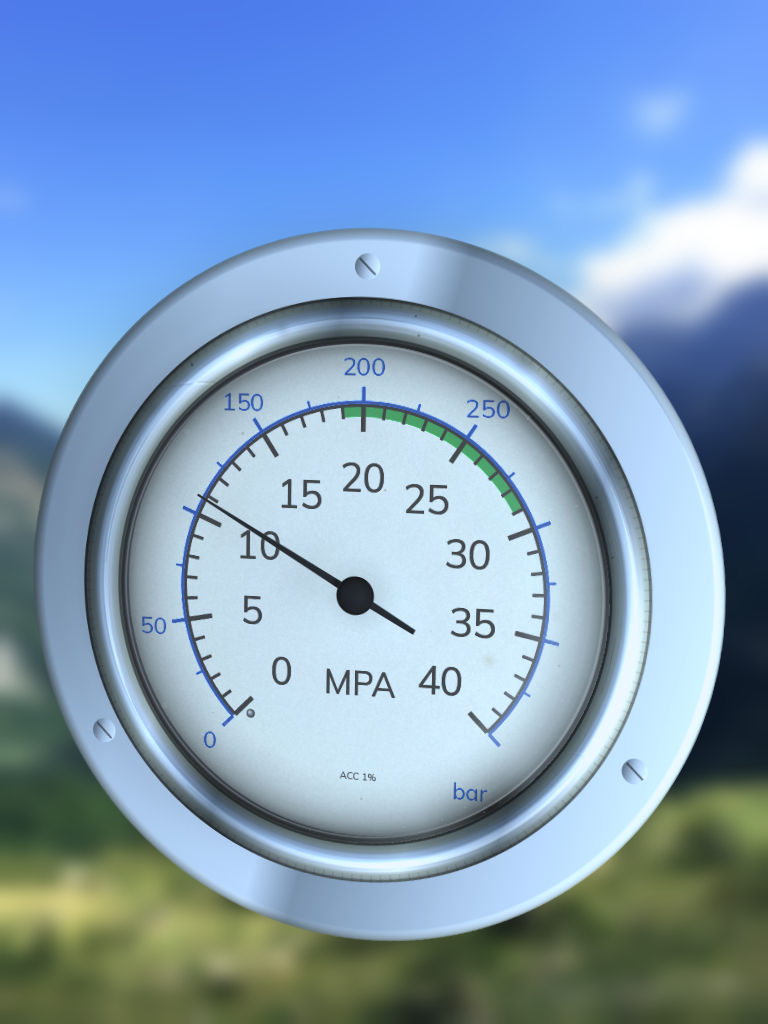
MPa 11
